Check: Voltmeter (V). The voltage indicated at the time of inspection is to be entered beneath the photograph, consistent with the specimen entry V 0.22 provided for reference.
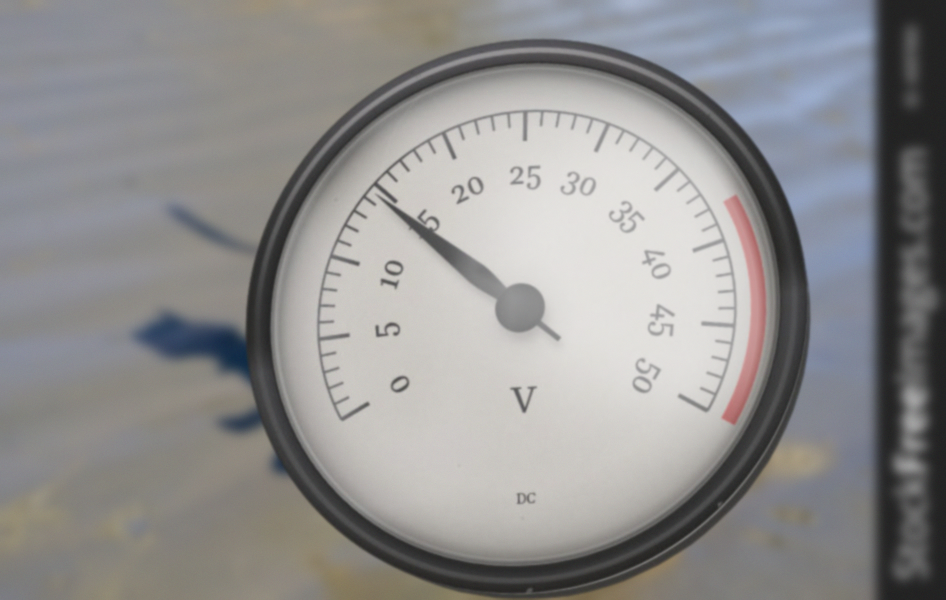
V 14.5
